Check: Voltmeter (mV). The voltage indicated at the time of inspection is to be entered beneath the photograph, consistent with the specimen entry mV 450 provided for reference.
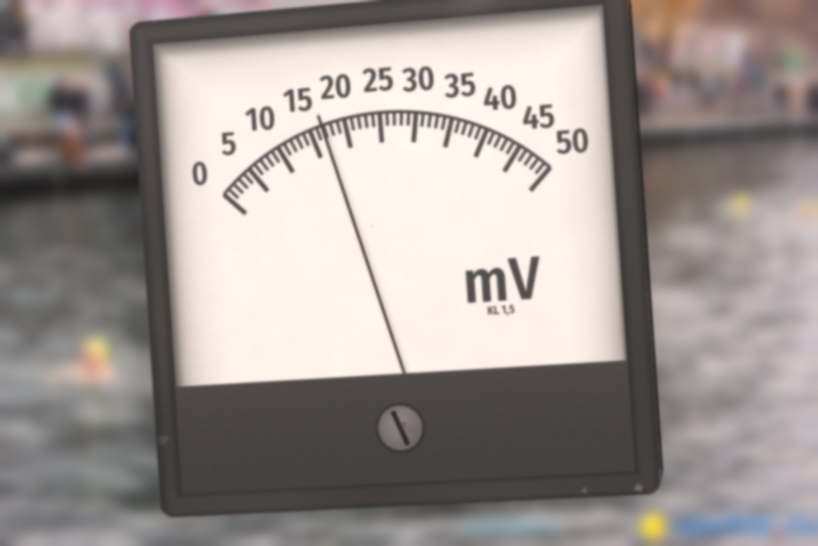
mV 17
